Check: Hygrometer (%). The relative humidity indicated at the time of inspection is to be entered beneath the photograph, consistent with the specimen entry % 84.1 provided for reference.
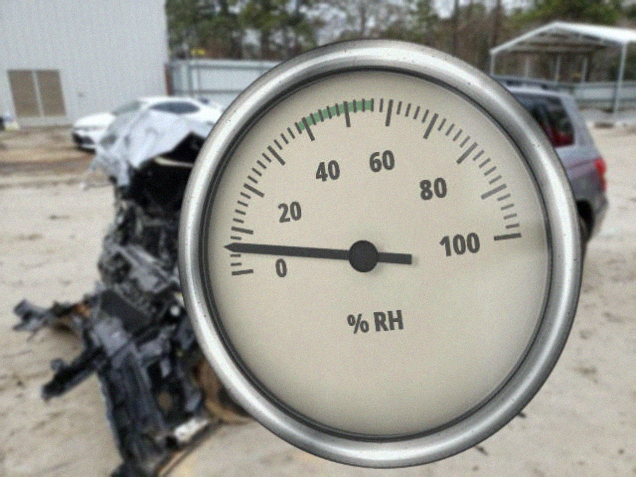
% 6
